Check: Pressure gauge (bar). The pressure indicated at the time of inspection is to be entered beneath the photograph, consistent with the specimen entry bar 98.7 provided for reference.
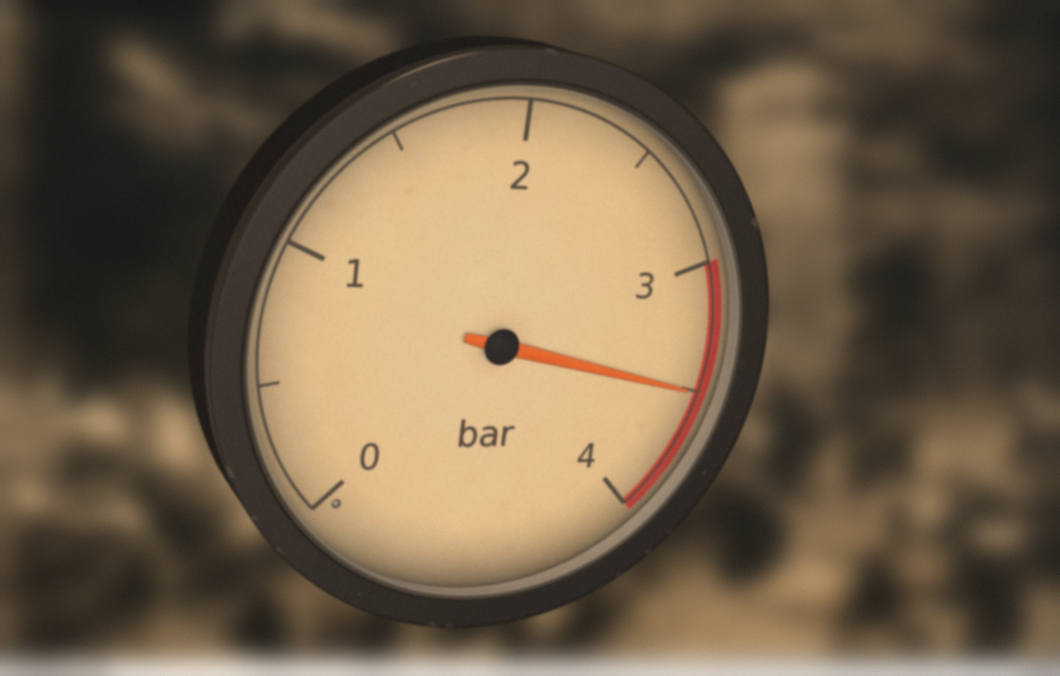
bar 3.5
